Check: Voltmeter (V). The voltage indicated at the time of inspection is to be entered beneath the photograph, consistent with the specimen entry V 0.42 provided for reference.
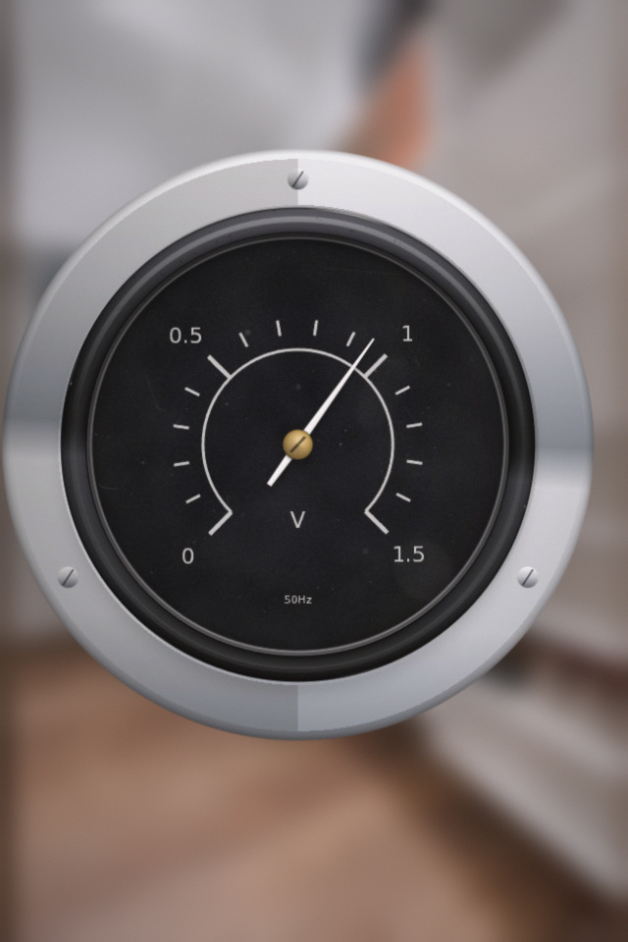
V 0.95
